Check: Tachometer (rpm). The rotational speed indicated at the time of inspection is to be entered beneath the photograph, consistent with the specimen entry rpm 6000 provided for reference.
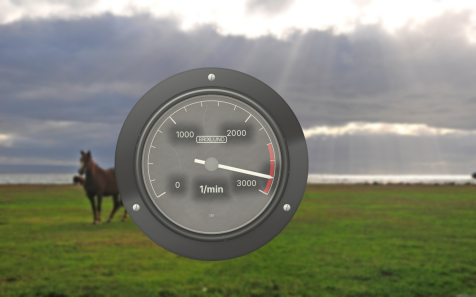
rpm 2800
